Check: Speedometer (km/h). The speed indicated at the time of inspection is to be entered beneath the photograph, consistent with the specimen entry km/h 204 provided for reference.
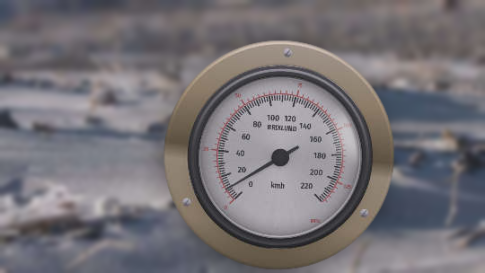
km/h 10
